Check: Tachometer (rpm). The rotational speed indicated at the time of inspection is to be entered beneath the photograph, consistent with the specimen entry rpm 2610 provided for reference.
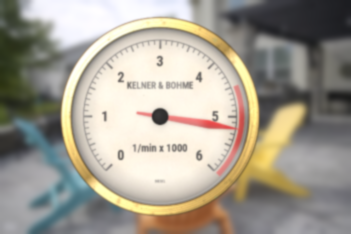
rpm 5200
